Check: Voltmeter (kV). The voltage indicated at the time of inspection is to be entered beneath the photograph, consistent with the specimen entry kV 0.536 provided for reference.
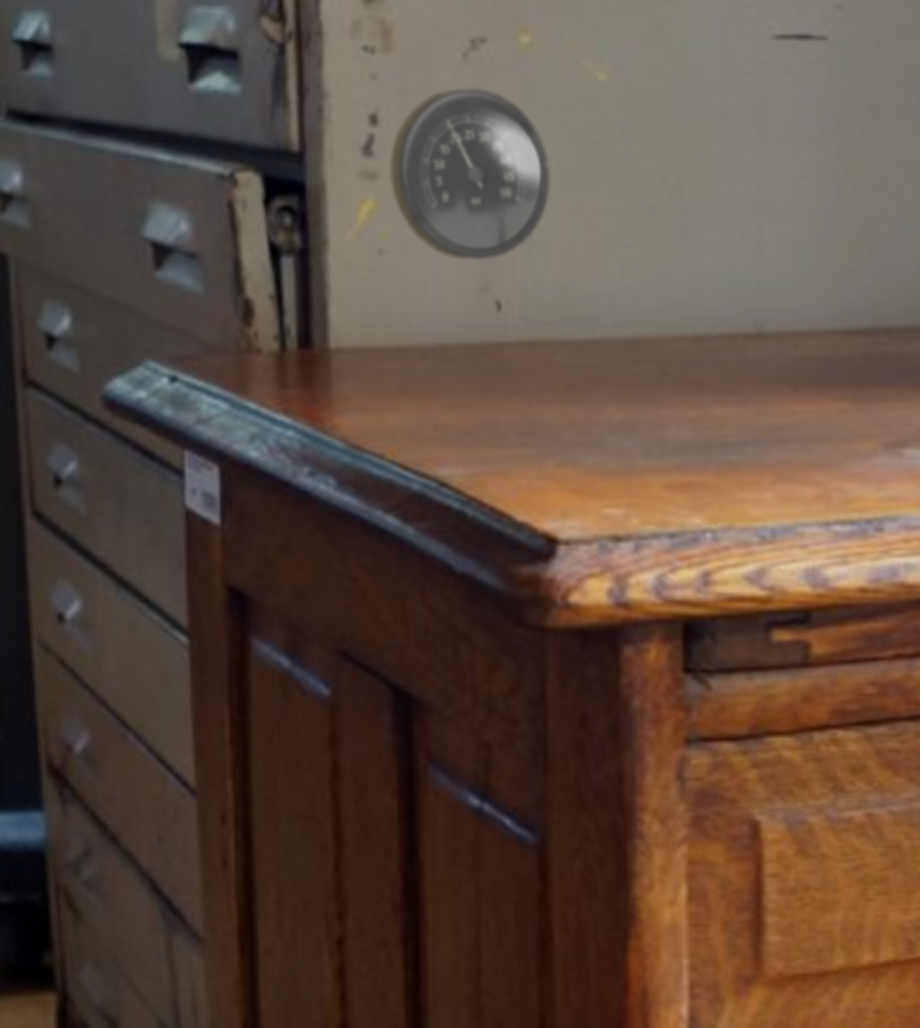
kV 20
